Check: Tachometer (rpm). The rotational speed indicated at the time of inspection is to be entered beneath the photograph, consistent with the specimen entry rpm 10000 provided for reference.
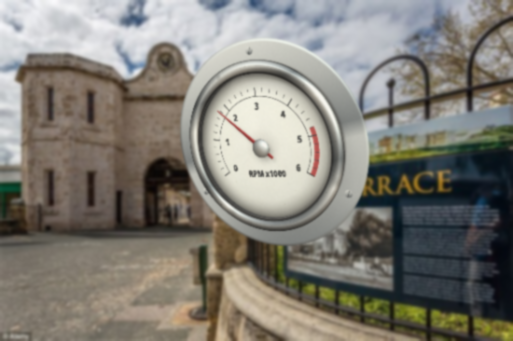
rpm 1800
